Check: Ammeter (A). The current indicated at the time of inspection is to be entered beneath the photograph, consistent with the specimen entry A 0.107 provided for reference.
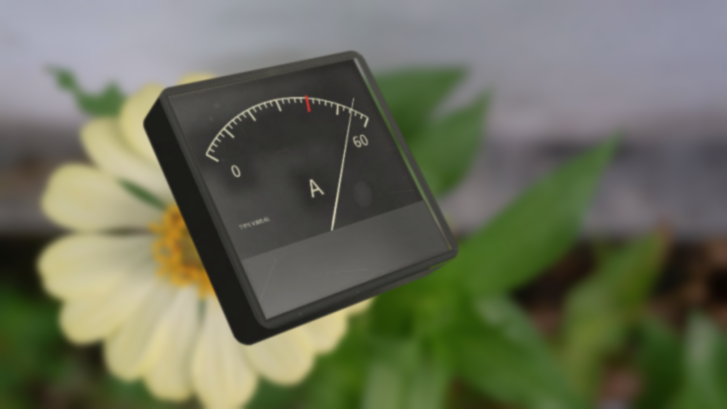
A 54
